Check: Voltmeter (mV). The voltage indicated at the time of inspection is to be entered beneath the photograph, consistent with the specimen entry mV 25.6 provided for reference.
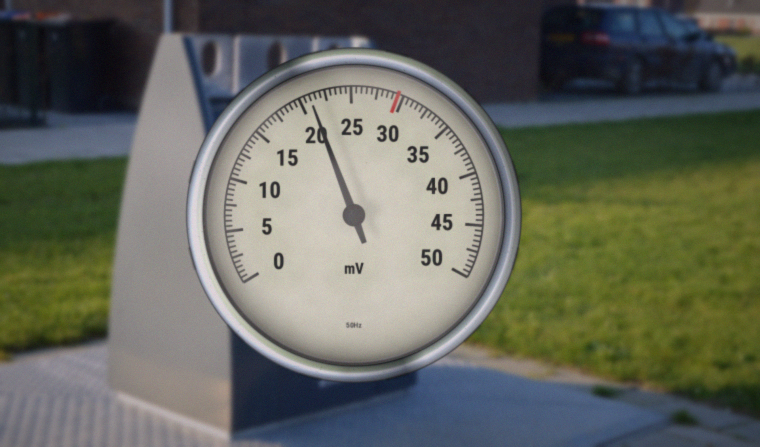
mV 21
